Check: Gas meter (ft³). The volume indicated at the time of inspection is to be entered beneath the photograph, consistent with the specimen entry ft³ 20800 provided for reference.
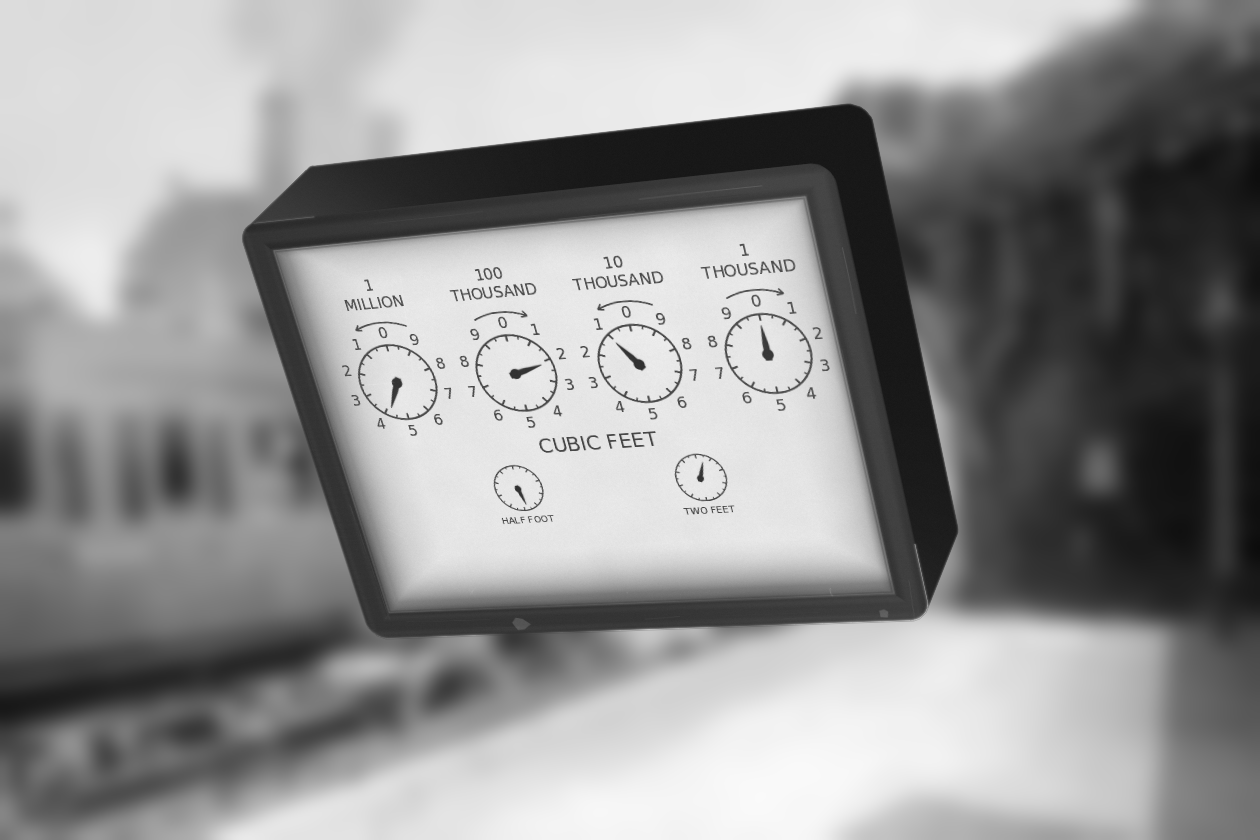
ft³ 421000
